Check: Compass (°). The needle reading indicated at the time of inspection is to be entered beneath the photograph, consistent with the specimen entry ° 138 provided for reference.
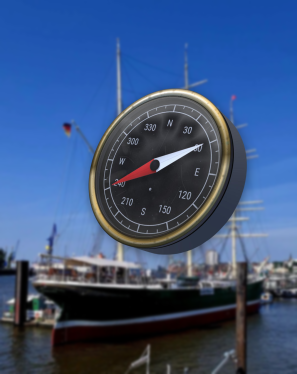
° 240
